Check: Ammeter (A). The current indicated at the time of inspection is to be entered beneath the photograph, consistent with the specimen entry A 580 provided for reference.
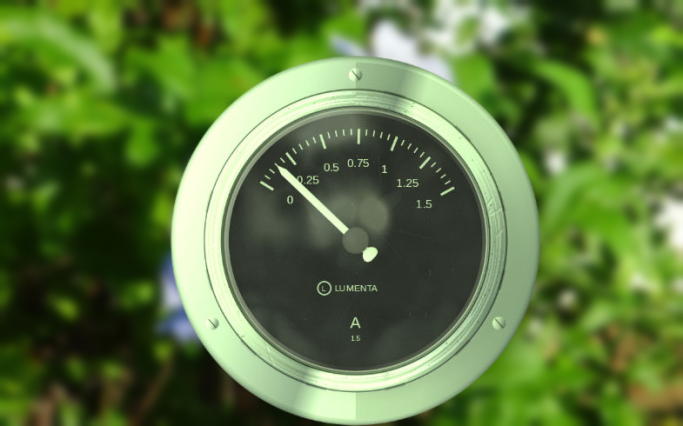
A 0.15
